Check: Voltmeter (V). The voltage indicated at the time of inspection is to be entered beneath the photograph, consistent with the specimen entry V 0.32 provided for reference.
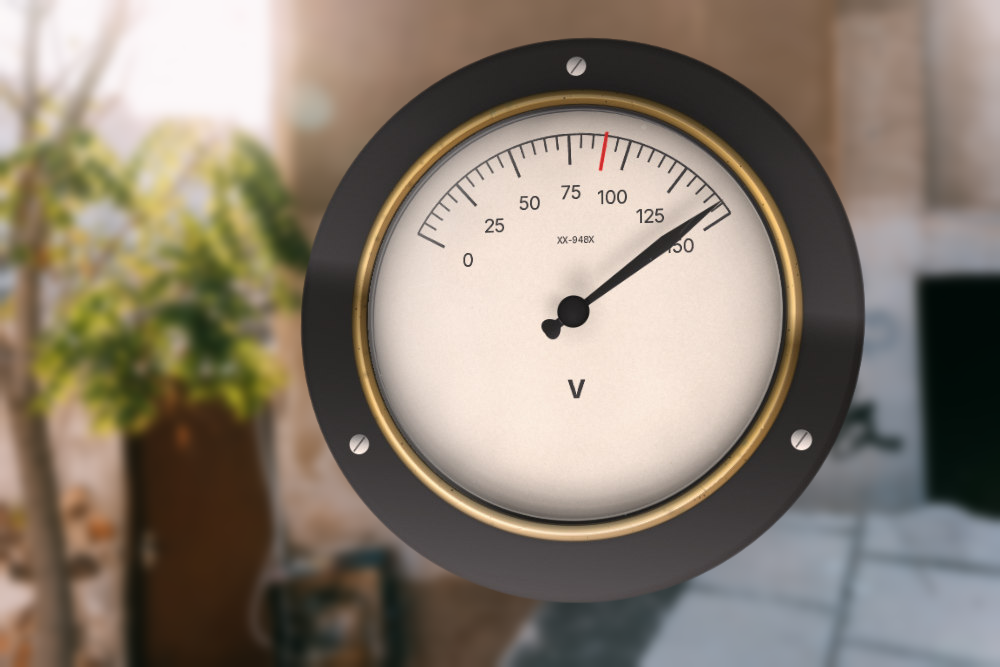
V 145
